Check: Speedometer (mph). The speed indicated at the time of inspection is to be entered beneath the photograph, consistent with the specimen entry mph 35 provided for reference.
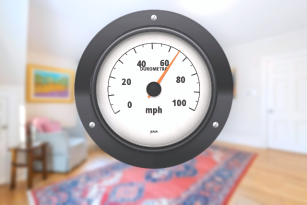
mph 65
